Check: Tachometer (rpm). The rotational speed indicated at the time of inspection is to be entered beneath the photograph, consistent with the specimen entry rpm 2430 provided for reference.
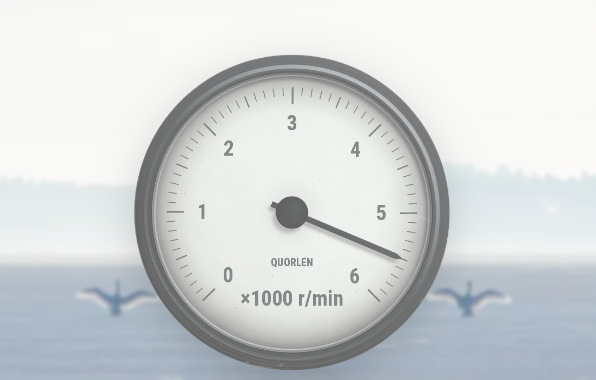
rpm 5500
